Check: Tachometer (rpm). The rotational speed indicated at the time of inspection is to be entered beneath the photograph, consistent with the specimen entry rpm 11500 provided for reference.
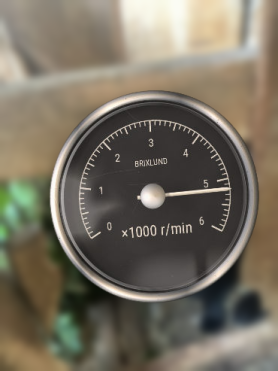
rpm 5200
